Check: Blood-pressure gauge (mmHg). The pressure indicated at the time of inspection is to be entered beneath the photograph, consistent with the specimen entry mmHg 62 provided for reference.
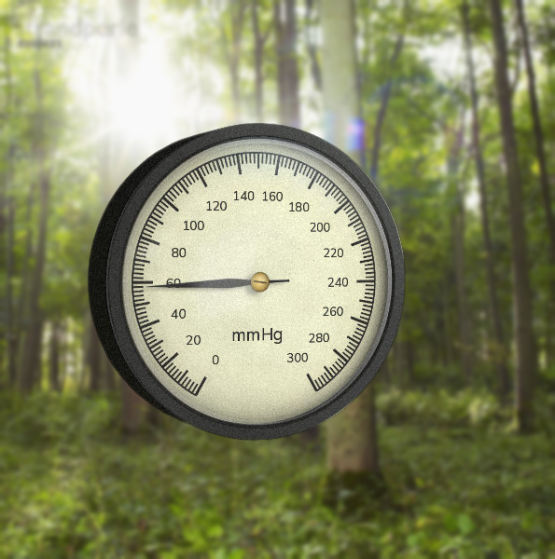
mmHg 58
